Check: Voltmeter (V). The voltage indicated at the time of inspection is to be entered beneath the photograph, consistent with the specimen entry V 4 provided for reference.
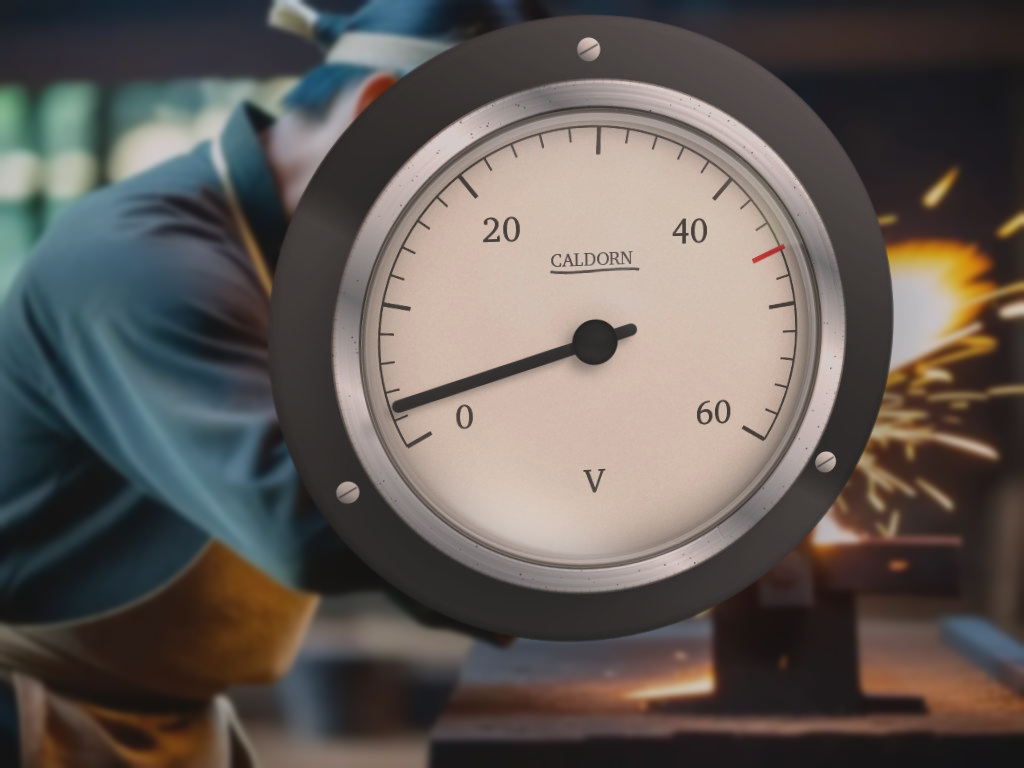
V 3
